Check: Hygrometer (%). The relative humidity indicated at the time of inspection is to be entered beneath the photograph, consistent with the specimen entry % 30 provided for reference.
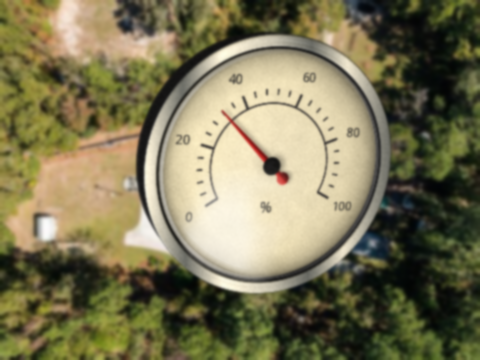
% 32
